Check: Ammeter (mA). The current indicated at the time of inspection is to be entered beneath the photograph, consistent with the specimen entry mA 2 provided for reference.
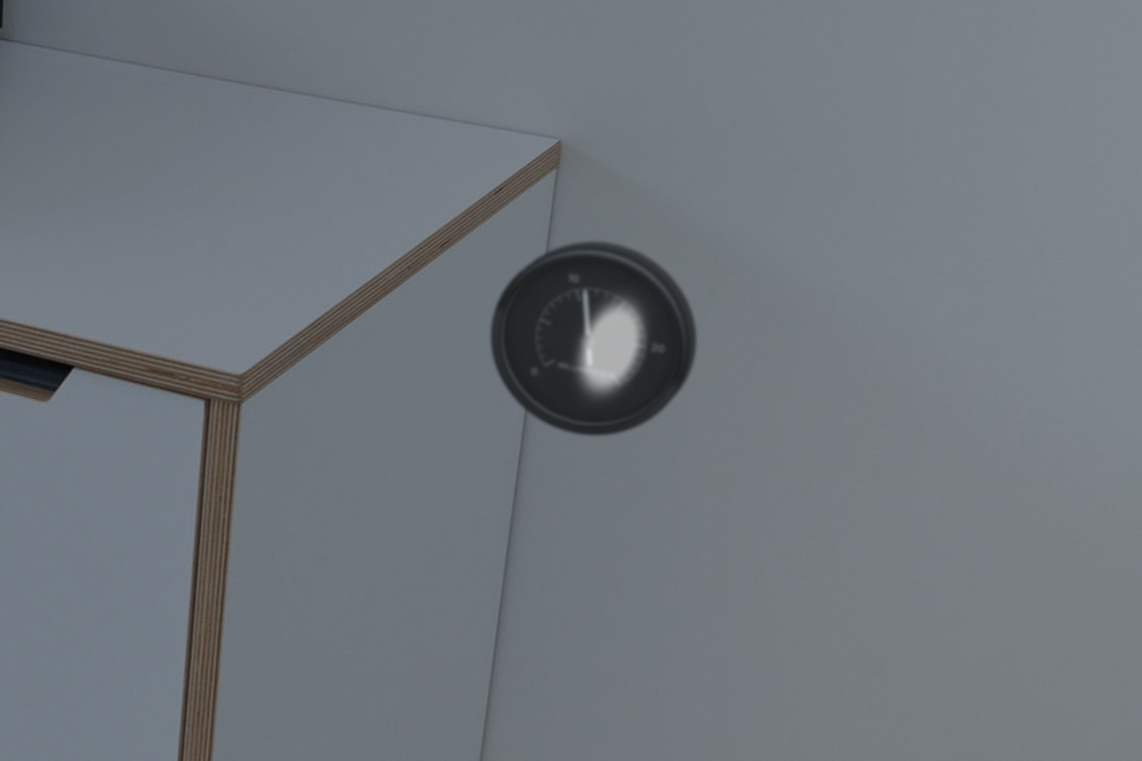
mA 11
